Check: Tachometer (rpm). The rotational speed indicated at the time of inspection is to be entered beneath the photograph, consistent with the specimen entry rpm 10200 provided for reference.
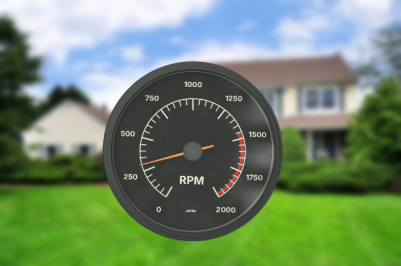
rpm 300
